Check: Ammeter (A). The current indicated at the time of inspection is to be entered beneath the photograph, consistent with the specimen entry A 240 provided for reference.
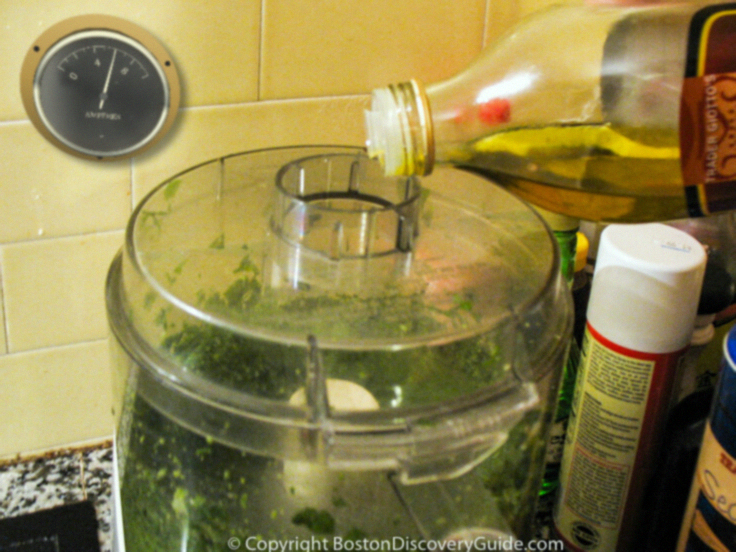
A 6
